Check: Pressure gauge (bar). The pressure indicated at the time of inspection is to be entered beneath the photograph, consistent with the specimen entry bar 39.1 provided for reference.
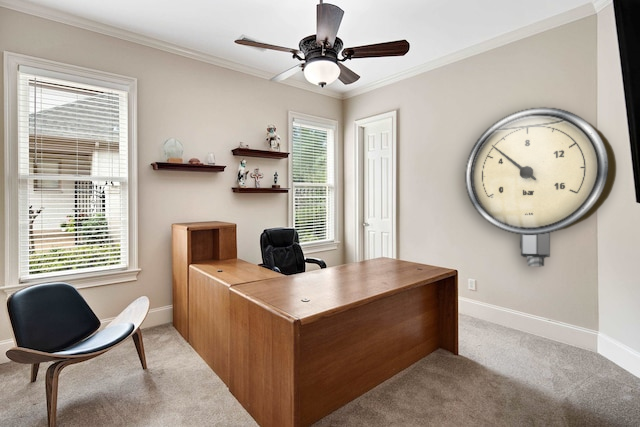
bar 5
